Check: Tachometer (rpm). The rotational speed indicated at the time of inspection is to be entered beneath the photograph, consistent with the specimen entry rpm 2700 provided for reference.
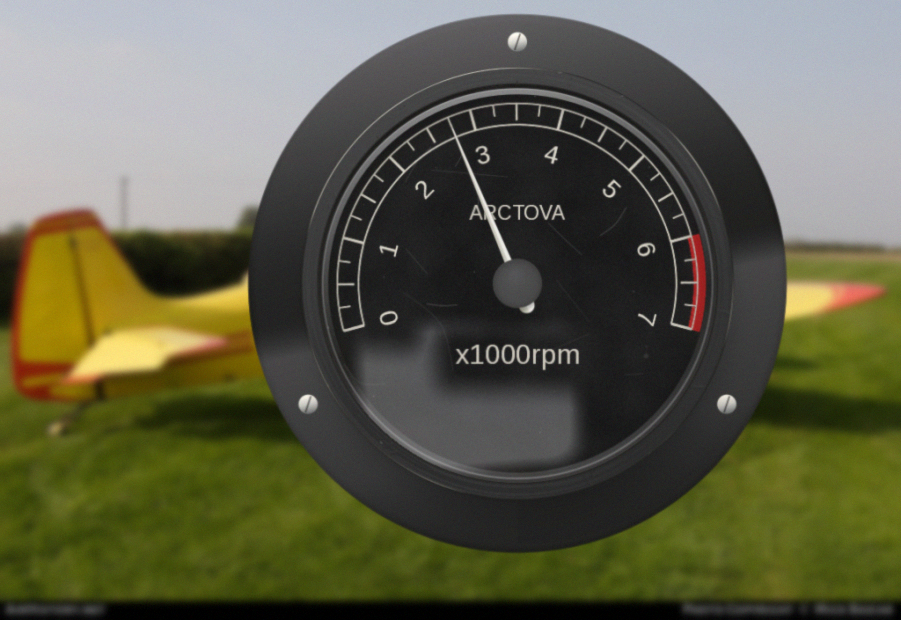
rpm 2750
